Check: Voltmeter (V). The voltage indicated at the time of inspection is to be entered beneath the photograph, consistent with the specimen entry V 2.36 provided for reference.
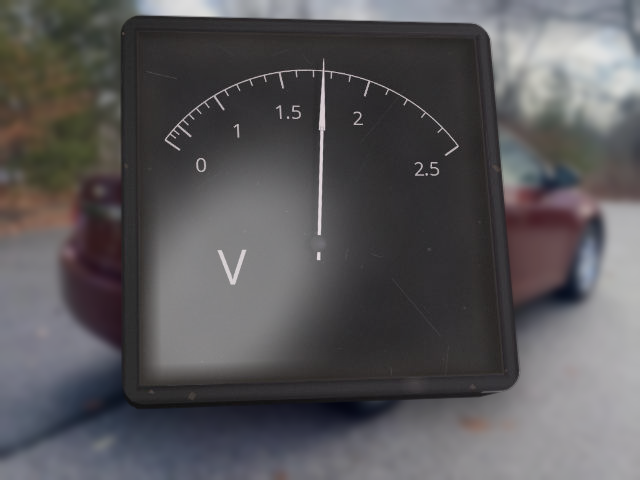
V 1.75
